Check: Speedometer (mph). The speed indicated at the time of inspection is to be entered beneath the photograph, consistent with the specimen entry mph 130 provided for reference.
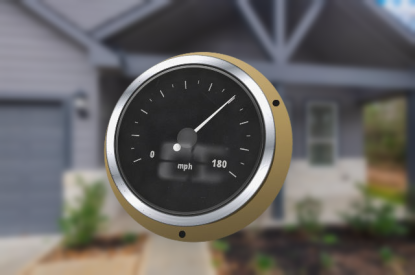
mph 120
